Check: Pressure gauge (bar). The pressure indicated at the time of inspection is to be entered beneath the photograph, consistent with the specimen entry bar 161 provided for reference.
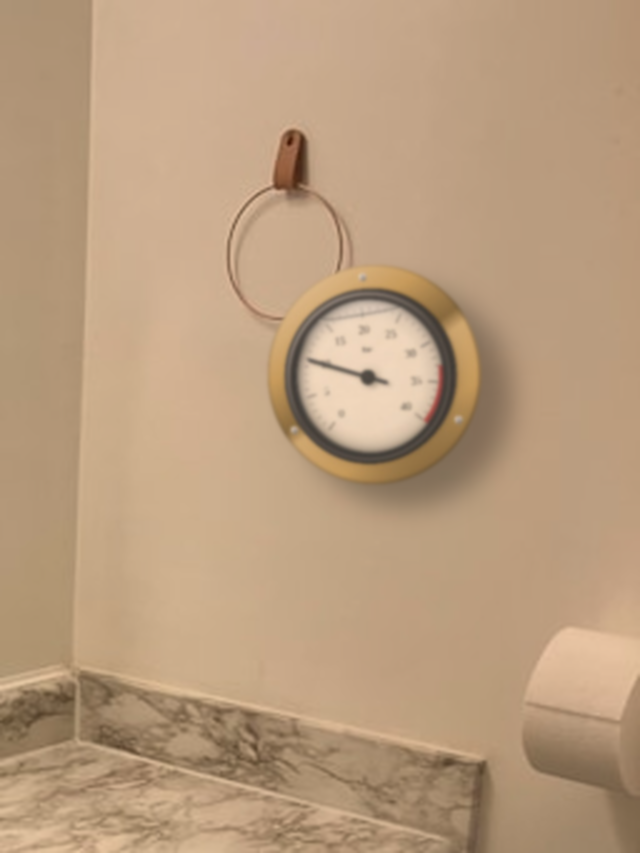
bar 10
